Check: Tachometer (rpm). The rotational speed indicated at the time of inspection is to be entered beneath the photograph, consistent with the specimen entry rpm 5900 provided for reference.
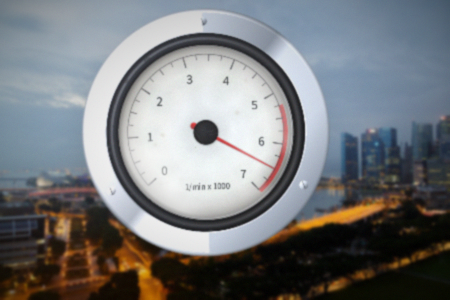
rpm 6500
